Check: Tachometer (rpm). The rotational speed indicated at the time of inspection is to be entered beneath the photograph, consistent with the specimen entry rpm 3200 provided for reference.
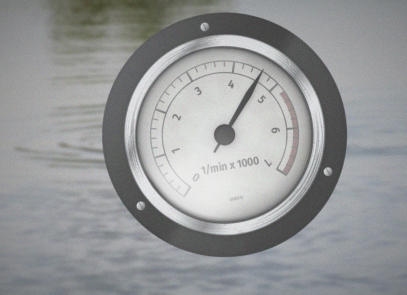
rpm 4600
